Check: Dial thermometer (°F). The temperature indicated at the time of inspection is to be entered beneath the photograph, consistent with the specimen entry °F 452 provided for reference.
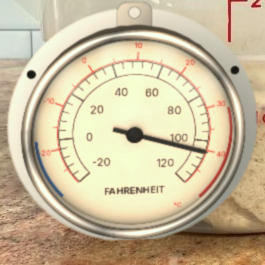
°F 104
